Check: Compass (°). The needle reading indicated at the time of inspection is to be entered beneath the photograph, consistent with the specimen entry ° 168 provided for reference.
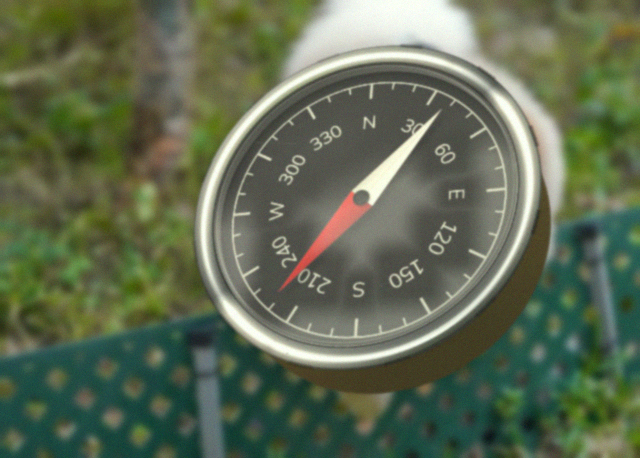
° 220
